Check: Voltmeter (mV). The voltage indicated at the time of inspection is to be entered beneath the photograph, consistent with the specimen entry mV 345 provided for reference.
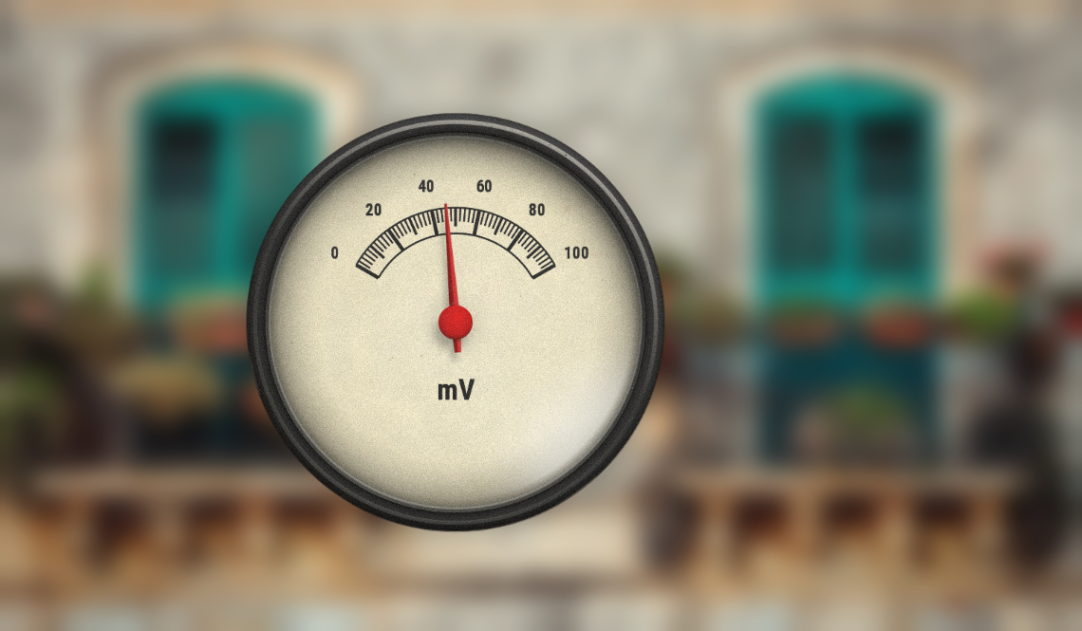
mV 46
